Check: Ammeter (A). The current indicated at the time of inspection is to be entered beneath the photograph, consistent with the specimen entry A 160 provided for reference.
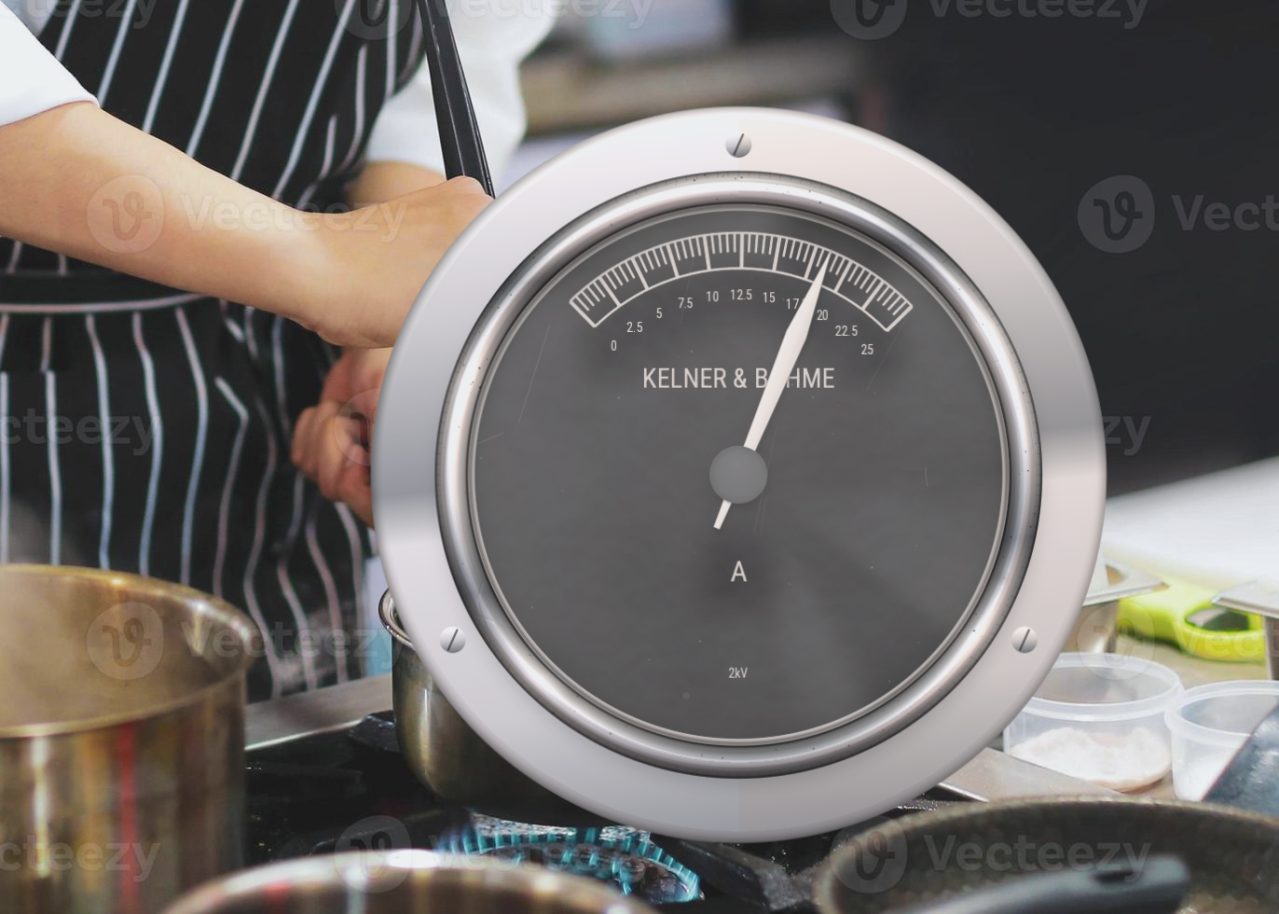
A 18.5
